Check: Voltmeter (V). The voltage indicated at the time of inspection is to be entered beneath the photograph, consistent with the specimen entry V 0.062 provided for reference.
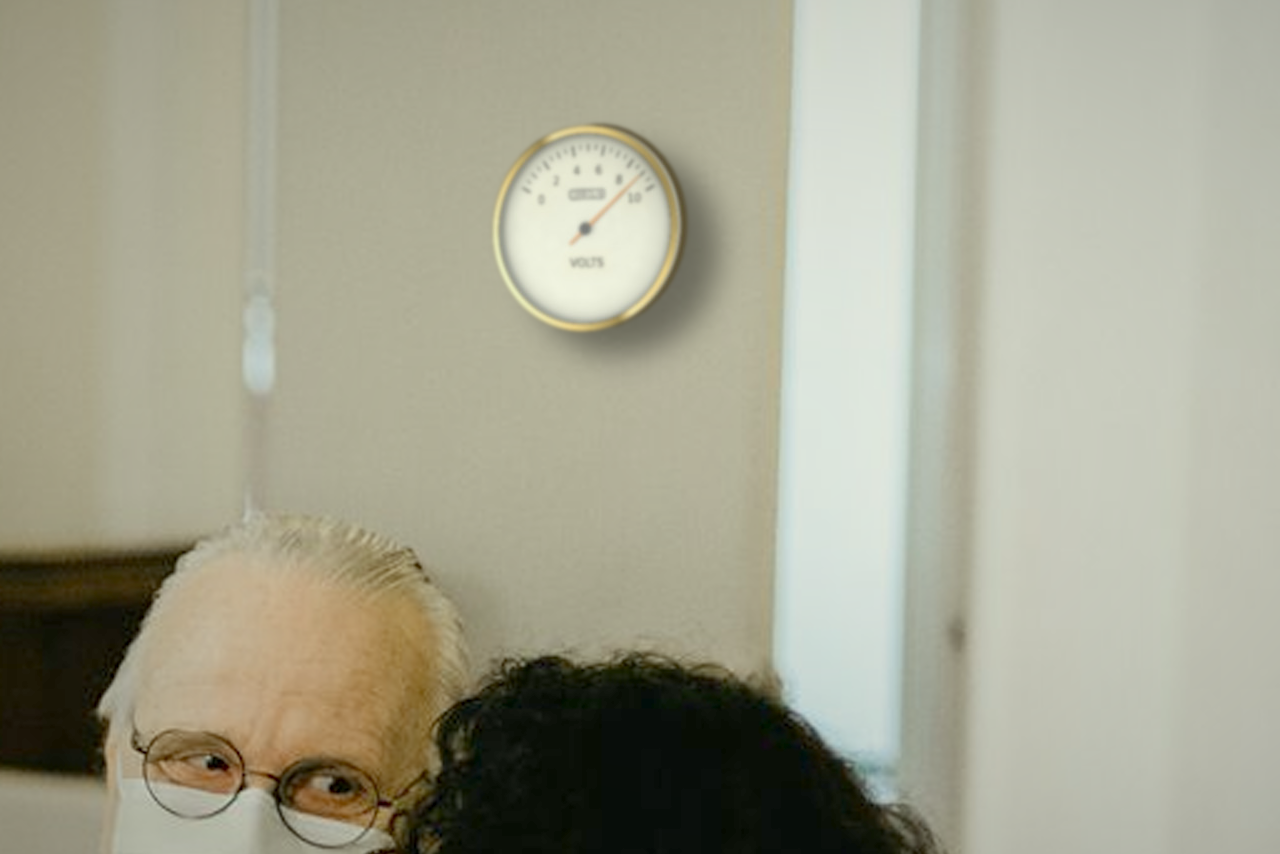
V 9
